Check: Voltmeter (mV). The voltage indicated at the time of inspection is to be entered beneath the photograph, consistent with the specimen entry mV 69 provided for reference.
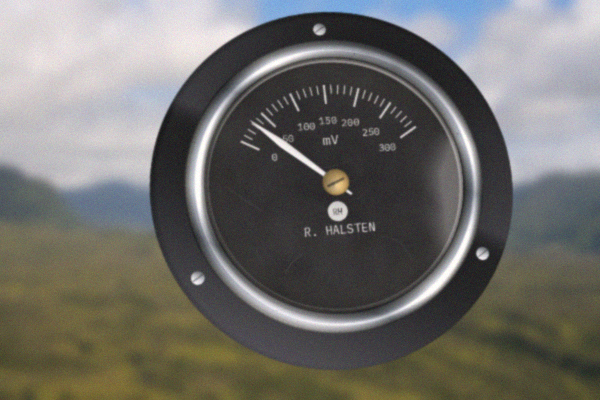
mV 30
